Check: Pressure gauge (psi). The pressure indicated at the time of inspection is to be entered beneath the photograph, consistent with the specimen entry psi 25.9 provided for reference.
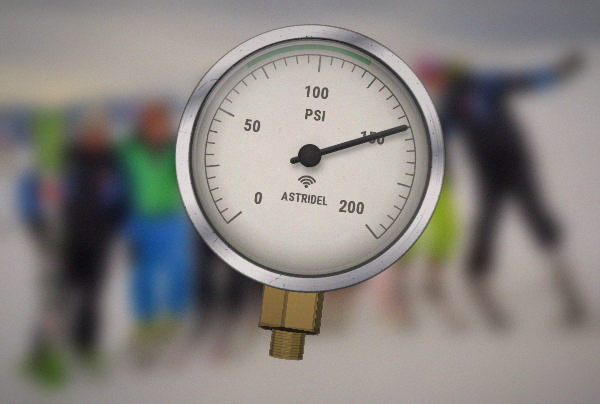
psi 150
